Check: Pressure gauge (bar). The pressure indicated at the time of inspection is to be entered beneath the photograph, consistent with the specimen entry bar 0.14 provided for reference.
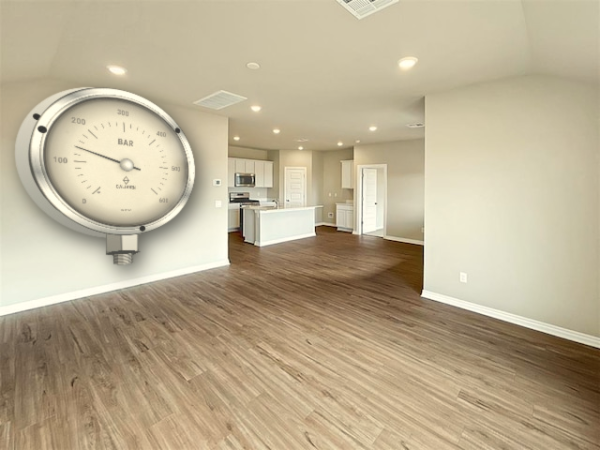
bar 140
